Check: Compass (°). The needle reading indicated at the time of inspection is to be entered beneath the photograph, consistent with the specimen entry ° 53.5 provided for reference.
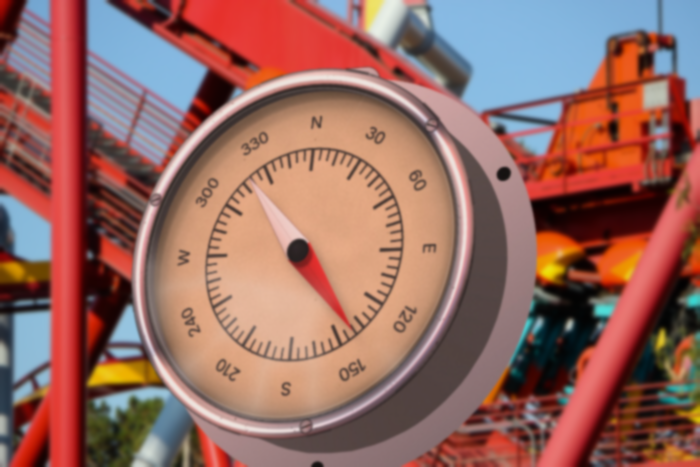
° 140
